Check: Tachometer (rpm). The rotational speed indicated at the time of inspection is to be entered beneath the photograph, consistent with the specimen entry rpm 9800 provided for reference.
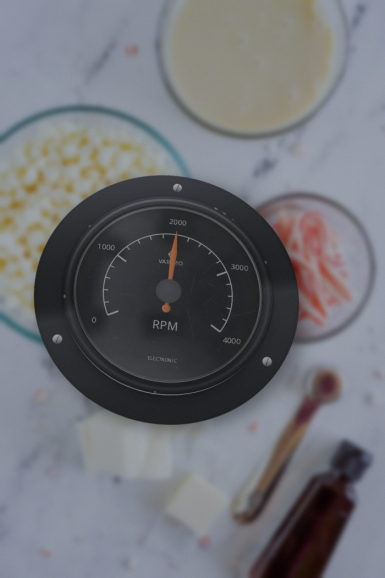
rpm 2000
